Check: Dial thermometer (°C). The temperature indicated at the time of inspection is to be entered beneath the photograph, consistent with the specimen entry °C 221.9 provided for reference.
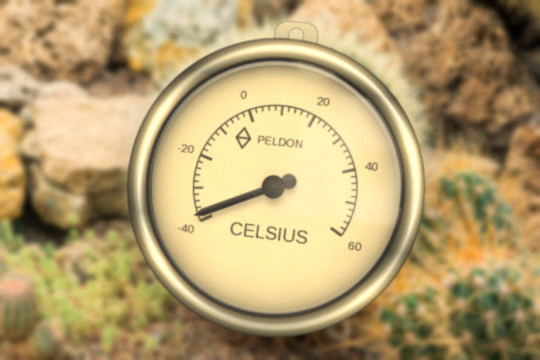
°C -38
